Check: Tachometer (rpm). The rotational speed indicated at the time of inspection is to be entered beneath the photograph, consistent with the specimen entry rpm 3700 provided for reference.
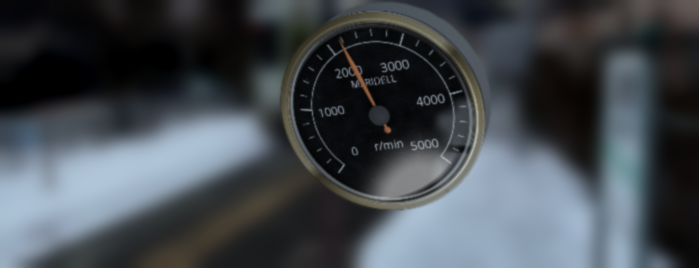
rpm 2200
